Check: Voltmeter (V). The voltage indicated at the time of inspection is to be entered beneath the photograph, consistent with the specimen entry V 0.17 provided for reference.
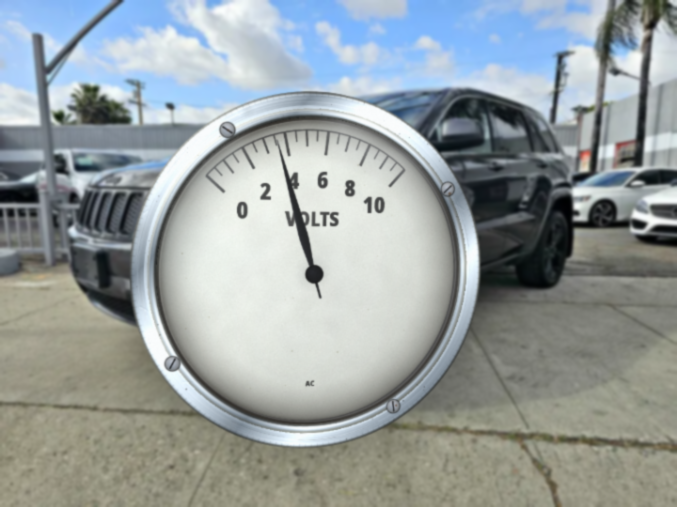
V 3.5
